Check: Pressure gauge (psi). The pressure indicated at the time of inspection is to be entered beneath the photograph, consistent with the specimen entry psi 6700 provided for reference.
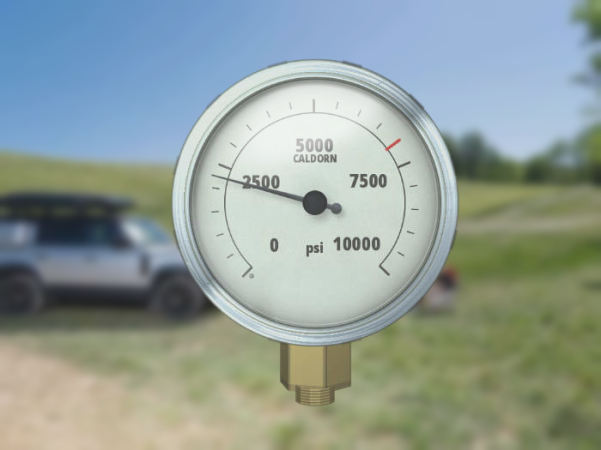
psi 2250
